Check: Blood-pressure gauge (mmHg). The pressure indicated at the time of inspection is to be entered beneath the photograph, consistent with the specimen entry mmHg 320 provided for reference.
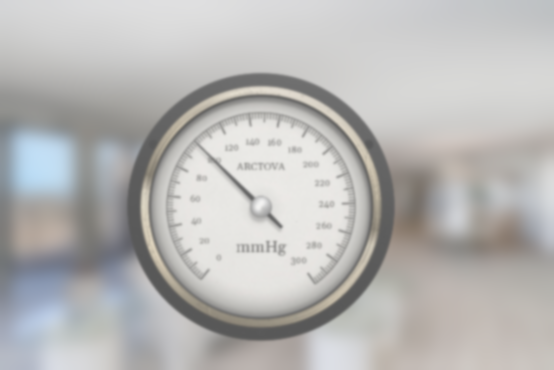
mmHg 100
